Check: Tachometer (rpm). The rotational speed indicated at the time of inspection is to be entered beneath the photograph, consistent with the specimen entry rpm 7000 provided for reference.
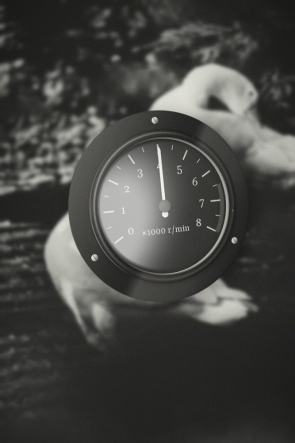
rpm 4000
